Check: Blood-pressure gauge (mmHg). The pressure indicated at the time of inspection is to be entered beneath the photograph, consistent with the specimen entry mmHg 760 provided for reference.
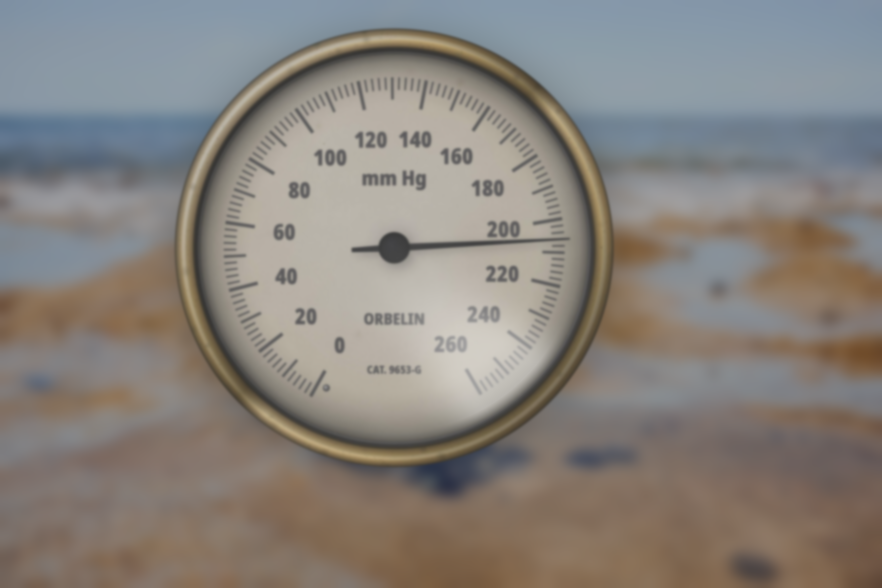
mmHg 206
